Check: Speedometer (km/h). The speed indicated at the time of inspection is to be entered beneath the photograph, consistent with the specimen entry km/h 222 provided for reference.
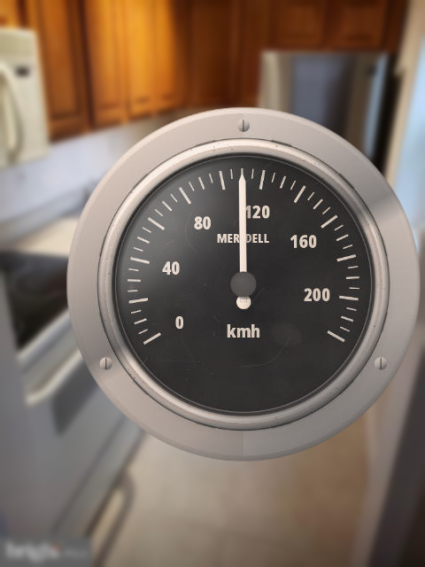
km/h 110
